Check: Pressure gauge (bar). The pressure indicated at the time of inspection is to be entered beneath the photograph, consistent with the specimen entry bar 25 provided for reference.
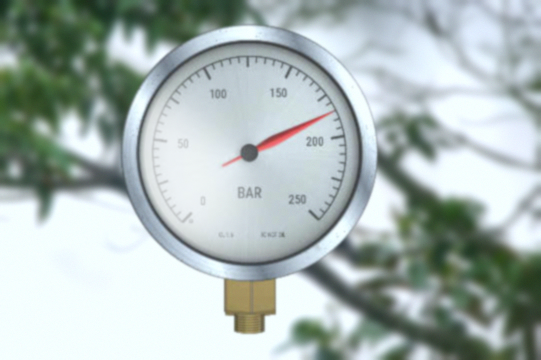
bar 185
